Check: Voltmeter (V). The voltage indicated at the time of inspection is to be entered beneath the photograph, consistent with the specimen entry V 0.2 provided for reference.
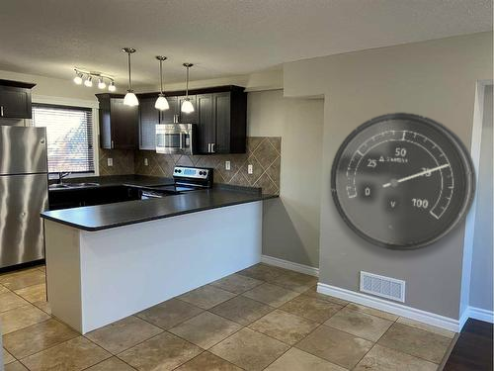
V 75
